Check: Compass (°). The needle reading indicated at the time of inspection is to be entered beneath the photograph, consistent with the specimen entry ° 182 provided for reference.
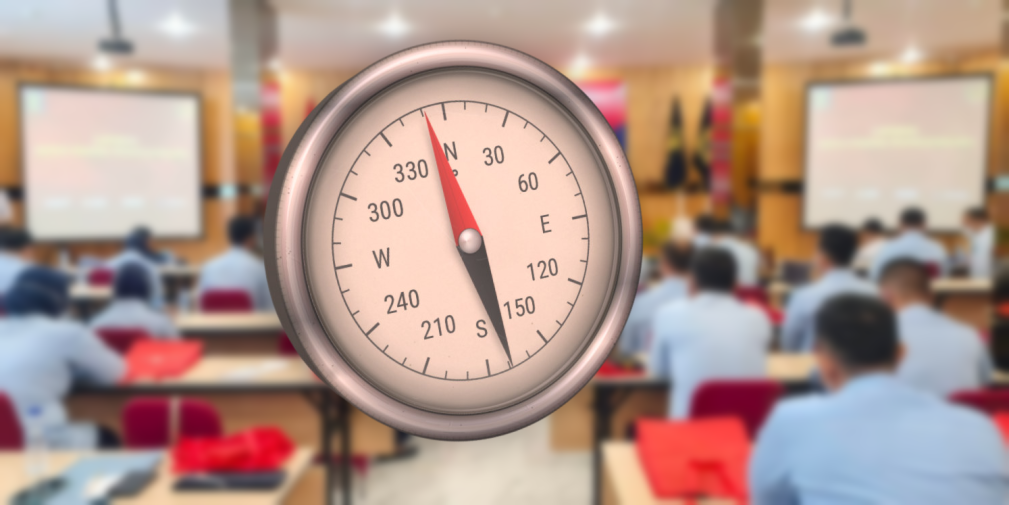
° 350
